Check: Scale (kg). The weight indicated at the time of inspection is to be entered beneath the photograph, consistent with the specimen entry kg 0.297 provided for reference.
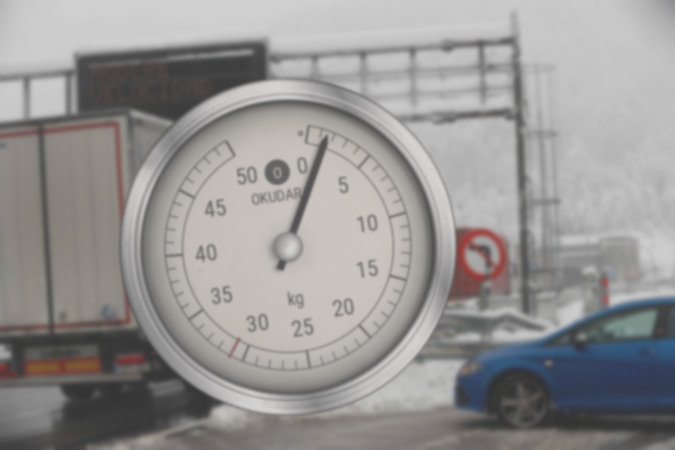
kg 1.5
